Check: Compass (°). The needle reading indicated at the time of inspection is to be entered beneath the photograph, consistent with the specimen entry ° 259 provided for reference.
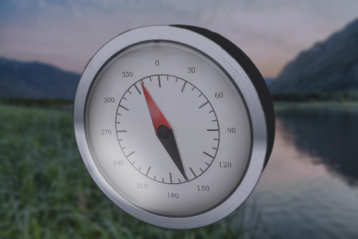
° 340
